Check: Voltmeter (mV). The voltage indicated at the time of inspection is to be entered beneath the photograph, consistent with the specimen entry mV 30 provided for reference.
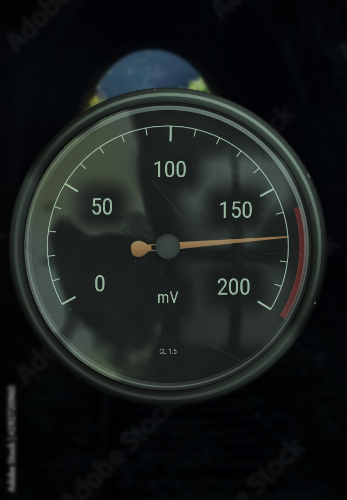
mV 170
